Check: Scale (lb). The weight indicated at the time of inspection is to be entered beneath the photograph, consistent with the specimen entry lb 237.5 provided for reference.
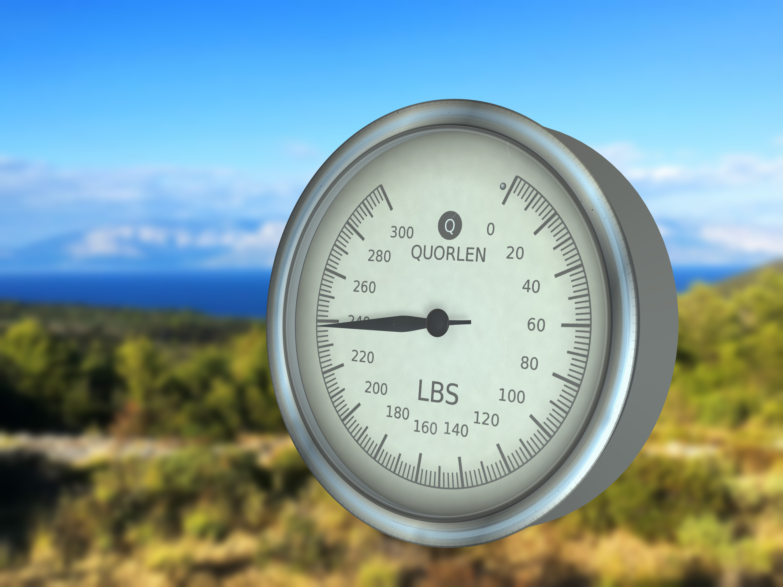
lb 238
